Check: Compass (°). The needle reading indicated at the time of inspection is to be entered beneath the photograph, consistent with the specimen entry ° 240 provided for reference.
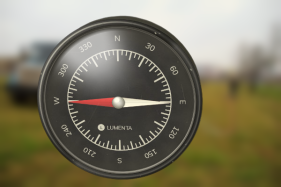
° 270
